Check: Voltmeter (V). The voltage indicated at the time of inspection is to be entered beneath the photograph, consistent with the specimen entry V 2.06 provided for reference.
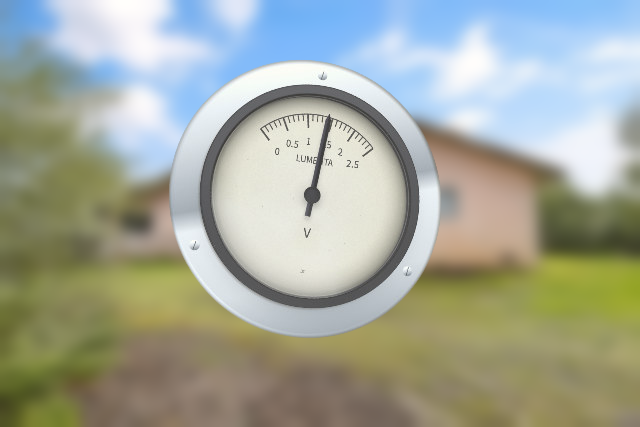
V 1.4
